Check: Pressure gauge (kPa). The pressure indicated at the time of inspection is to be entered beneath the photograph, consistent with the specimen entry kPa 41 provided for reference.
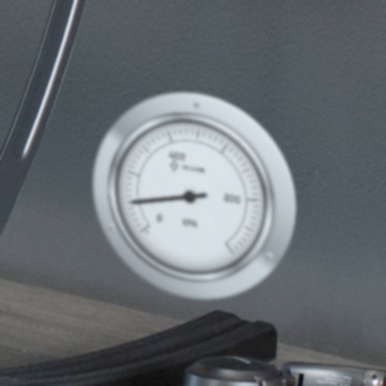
kPa 100
